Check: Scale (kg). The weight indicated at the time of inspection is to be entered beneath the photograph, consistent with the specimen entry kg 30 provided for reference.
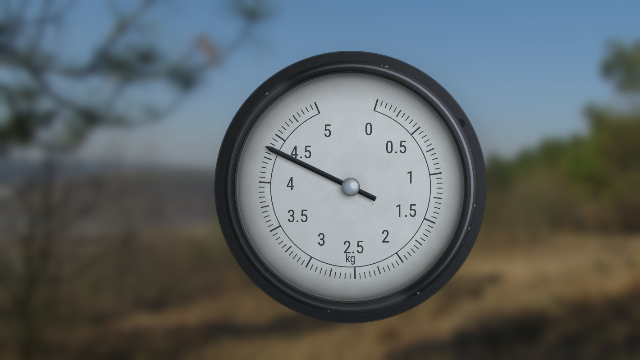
kg 4.35
